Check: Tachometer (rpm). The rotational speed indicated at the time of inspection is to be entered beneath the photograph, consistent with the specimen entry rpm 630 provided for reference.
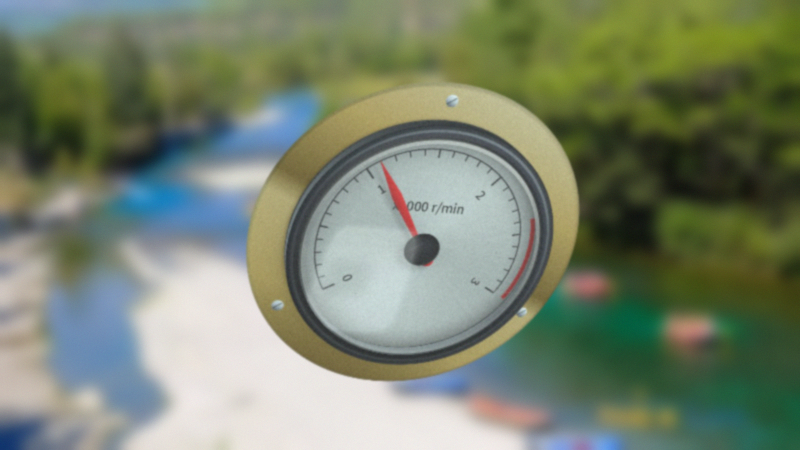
rpm 1100
